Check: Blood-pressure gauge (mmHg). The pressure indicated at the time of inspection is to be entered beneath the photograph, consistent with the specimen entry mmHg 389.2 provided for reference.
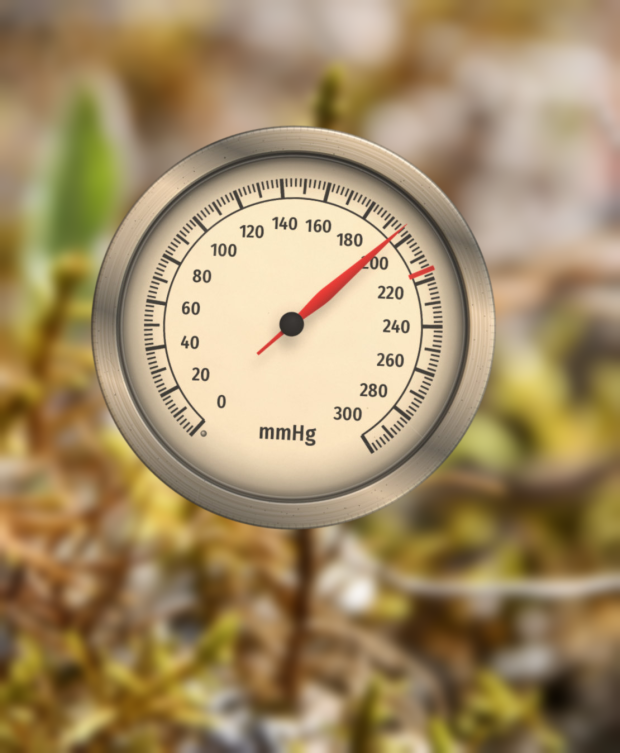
mmHg 196
